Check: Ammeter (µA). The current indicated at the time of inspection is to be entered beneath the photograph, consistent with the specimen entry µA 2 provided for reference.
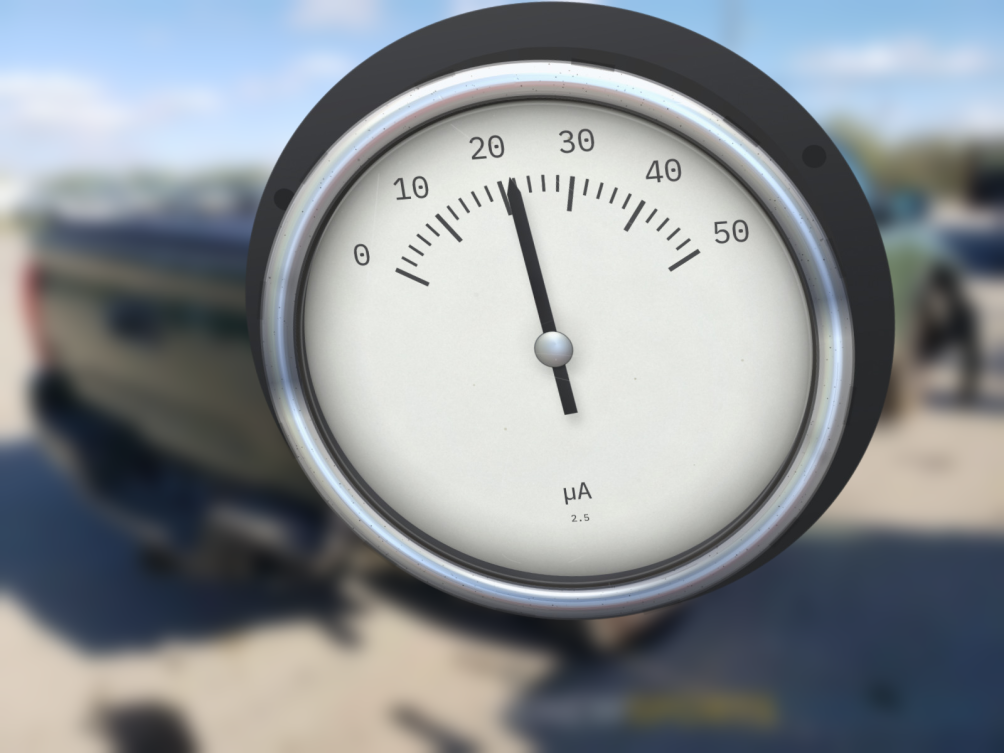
µA 22
